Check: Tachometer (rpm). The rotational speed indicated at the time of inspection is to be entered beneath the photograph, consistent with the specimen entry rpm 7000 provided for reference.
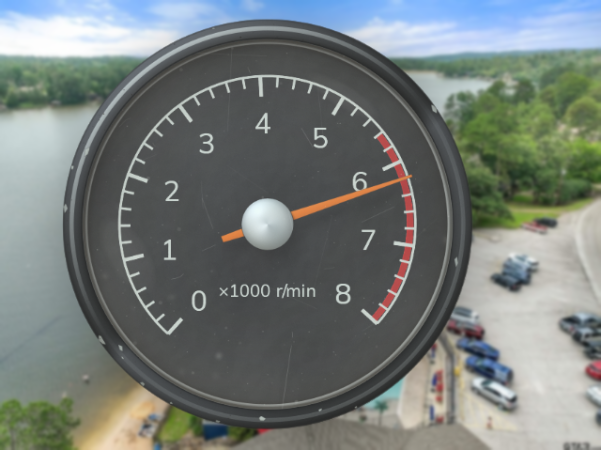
rpm 6200
